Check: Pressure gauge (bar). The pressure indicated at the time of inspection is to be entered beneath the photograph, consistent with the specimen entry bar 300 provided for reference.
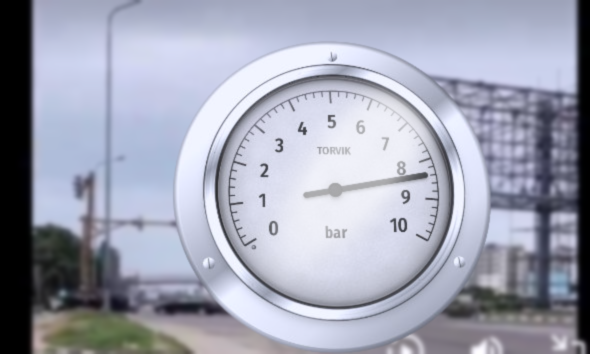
bar 8.4
